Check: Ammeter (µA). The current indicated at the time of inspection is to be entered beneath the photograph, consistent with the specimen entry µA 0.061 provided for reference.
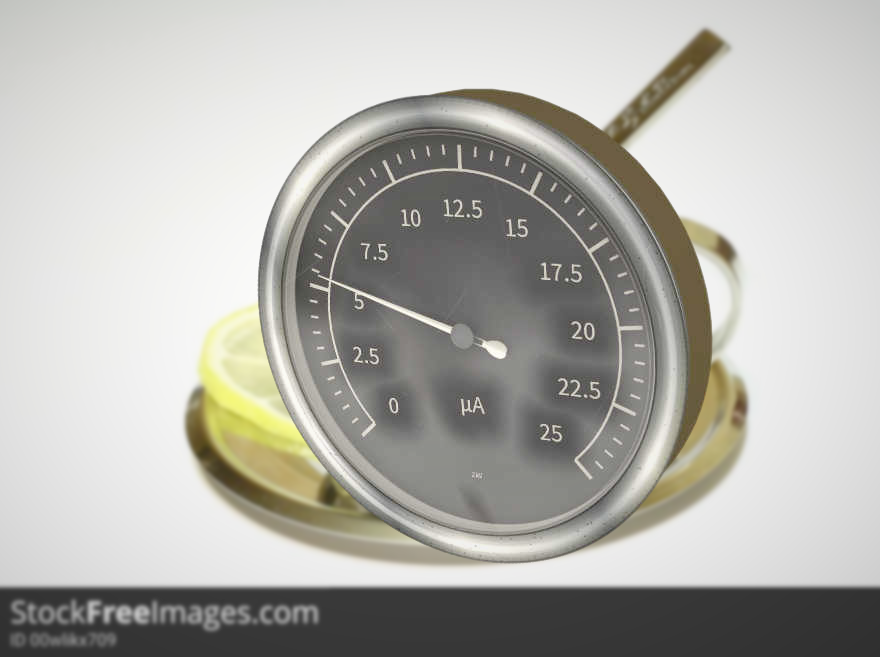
µA 5.5
